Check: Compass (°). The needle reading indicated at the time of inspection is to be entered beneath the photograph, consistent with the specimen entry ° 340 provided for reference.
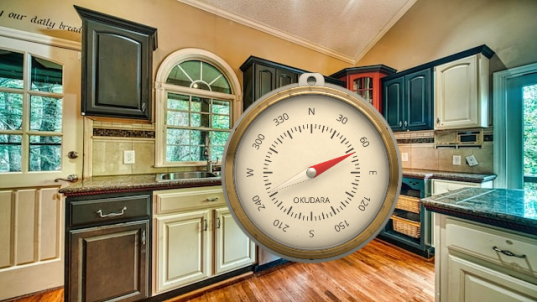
° 65
